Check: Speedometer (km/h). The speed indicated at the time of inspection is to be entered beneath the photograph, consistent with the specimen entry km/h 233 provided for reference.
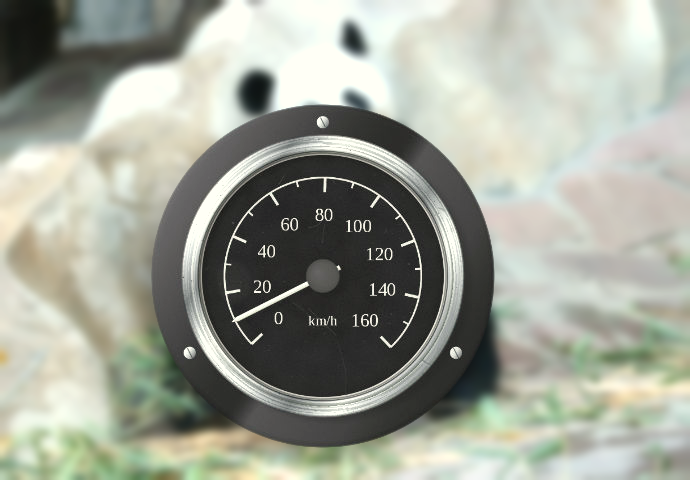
km/h 10
